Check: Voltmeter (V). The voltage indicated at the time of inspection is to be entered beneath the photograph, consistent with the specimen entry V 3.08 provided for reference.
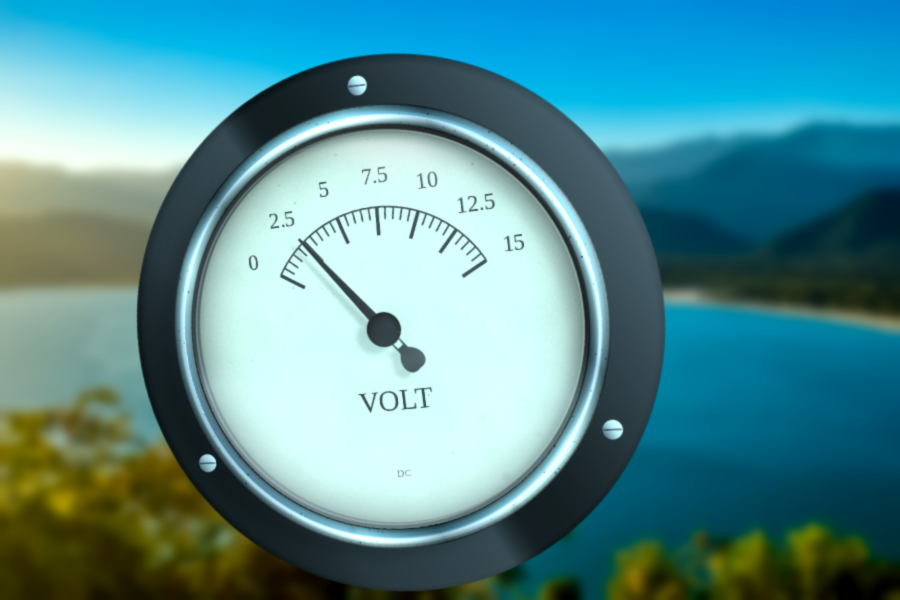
V 2.5
